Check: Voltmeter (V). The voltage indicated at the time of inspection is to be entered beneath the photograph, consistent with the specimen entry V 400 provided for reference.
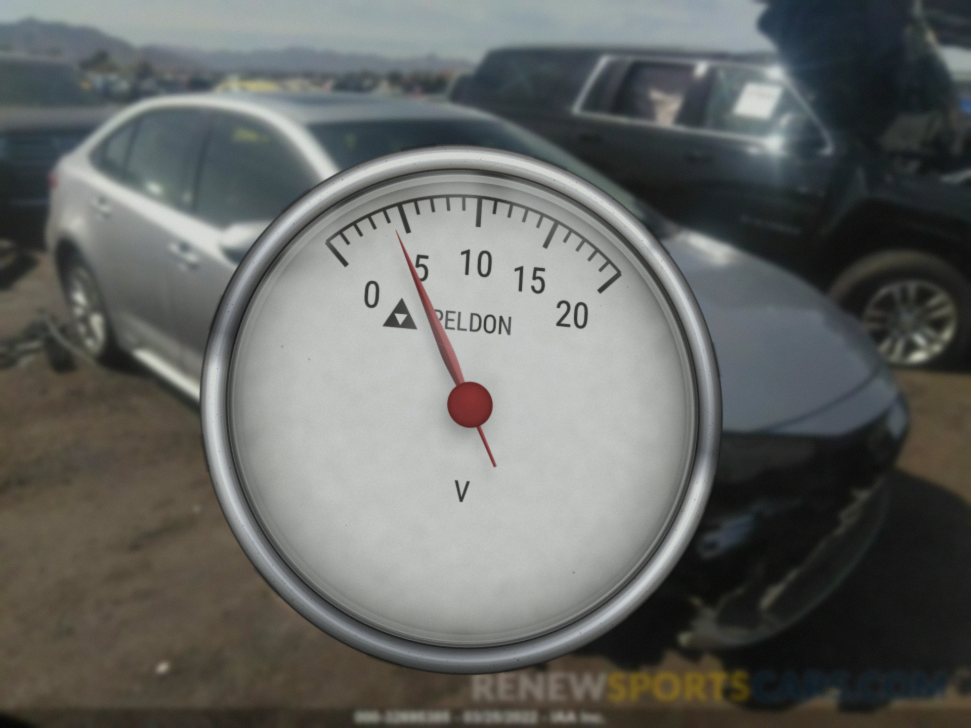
V 4
